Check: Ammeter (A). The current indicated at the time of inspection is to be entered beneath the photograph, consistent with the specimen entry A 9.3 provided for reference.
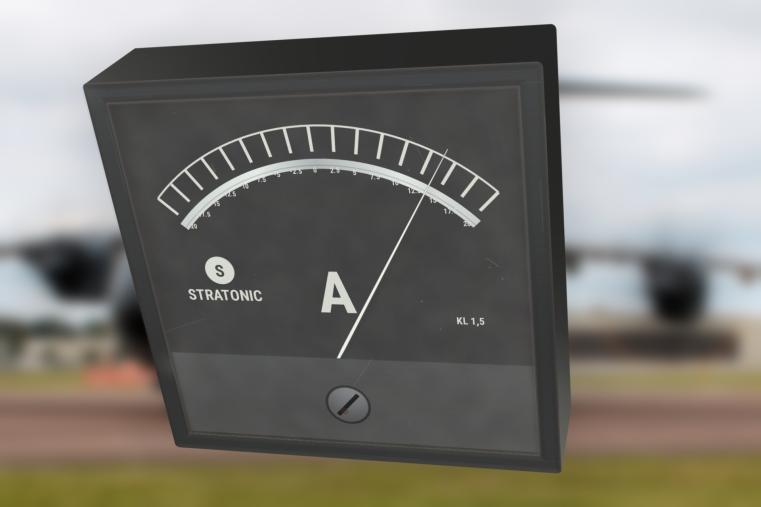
A 13.75
